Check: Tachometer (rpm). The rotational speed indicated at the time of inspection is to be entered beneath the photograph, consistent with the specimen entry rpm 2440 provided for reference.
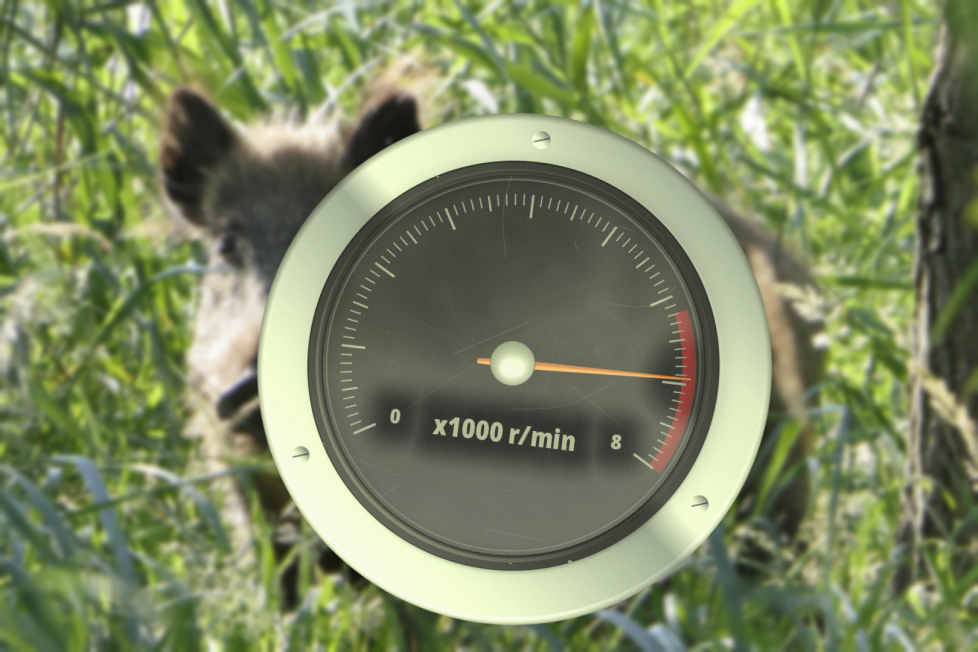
rpm 6950
